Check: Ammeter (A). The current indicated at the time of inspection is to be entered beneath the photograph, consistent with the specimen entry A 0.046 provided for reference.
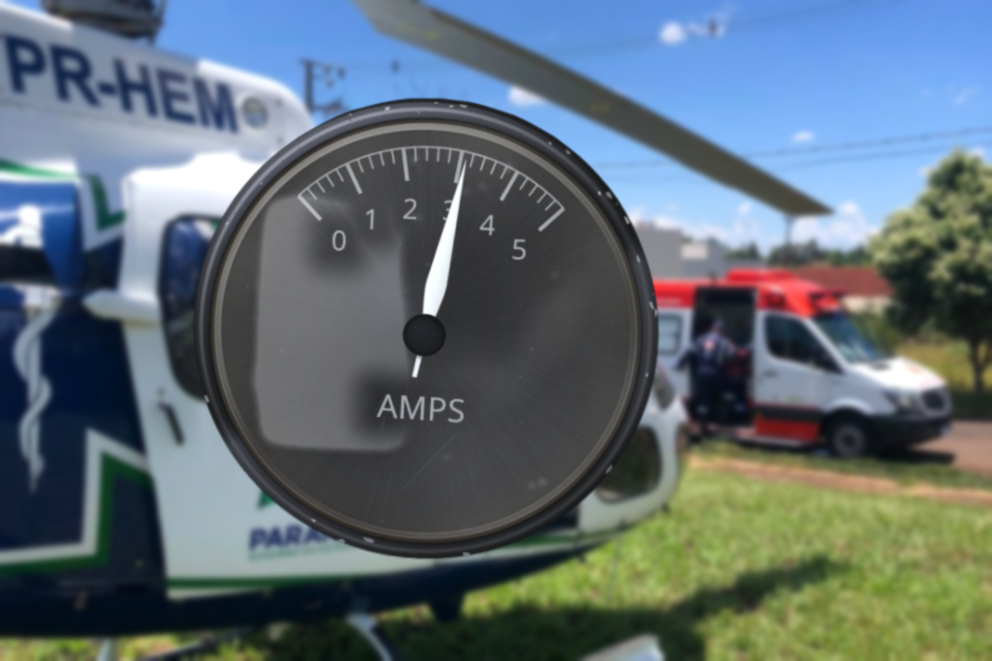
A 3.1
